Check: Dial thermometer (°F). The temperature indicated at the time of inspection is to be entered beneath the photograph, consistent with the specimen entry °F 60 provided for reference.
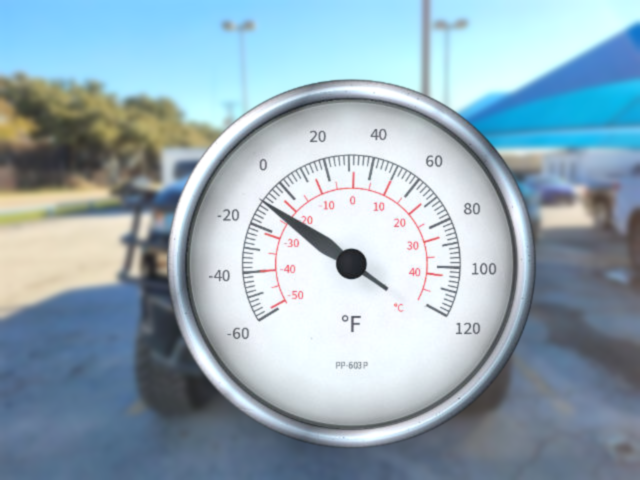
°F -10
